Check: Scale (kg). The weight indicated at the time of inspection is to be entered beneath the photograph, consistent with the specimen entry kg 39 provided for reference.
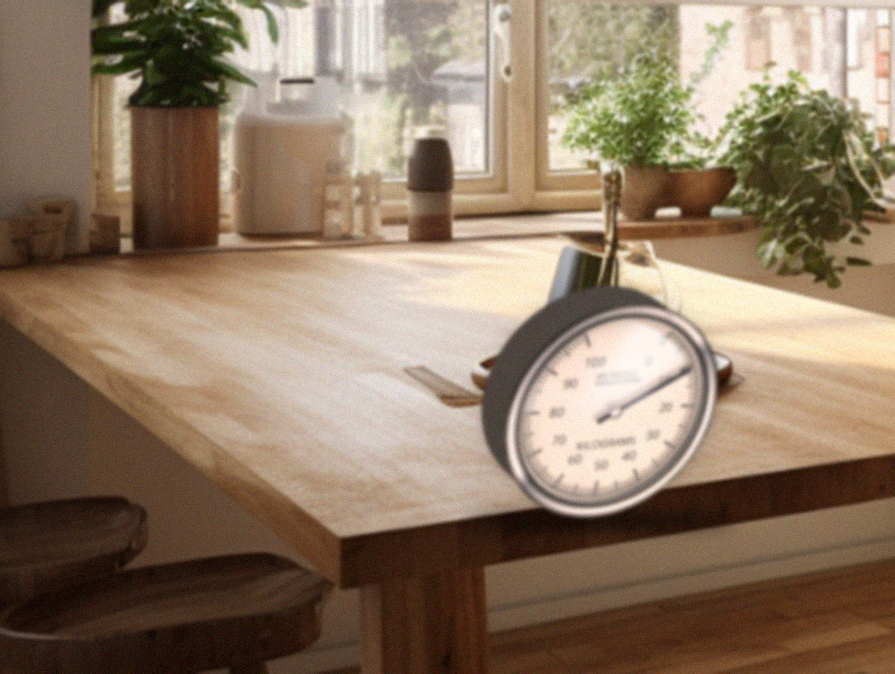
kg 10
